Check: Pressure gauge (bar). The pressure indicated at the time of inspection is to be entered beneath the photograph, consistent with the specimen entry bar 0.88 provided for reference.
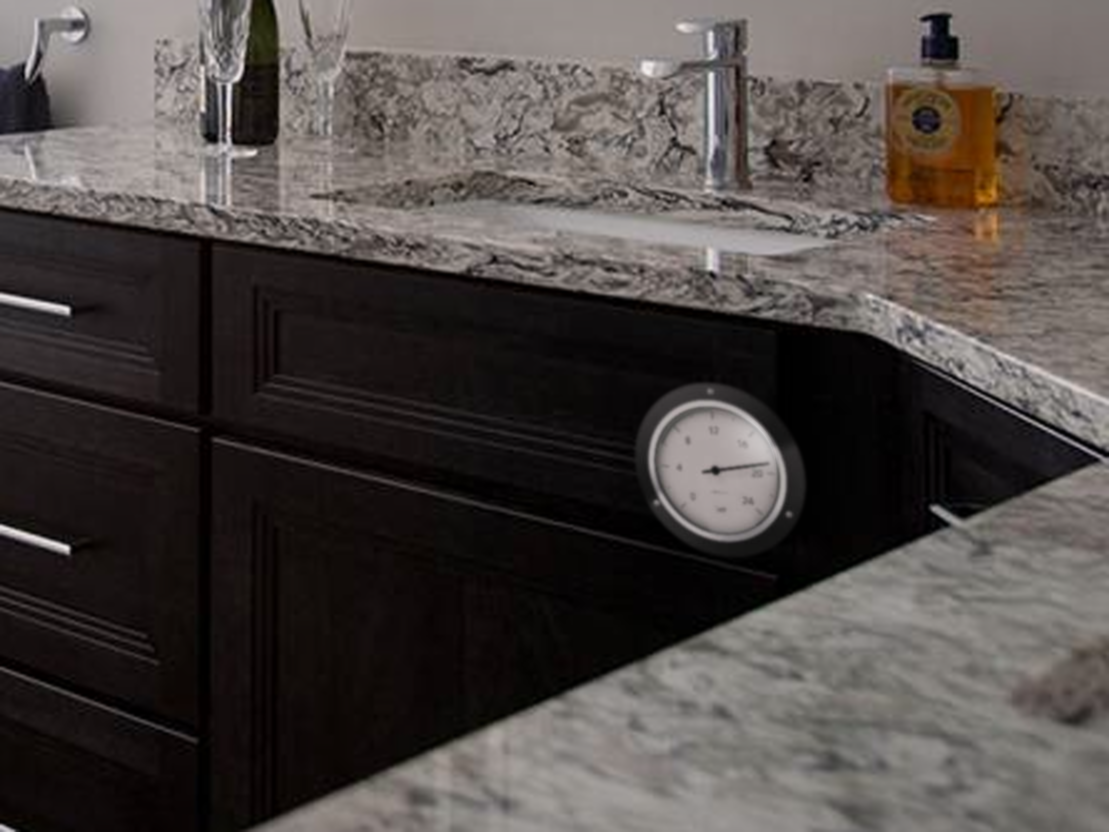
bar 19
